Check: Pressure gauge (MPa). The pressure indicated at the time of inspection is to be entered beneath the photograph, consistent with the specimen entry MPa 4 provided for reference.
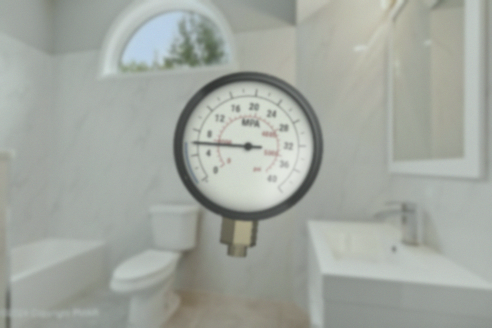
MPa 6
